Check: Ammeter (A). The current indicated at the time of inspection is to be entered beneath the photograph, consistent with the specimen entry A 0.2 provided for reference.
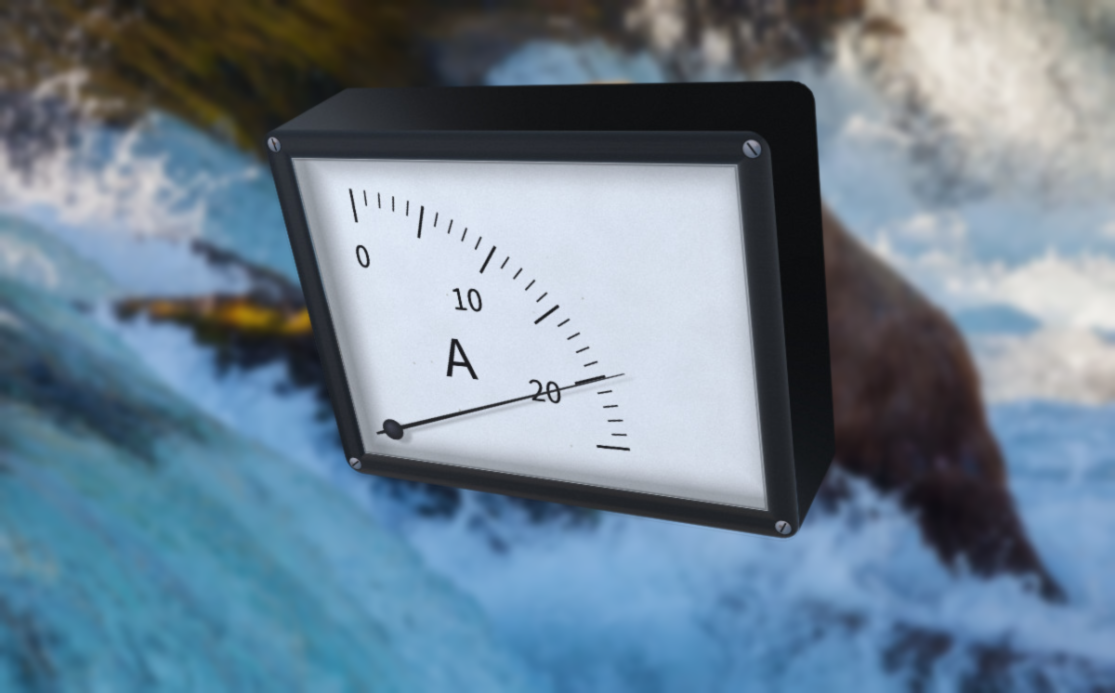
A 20
